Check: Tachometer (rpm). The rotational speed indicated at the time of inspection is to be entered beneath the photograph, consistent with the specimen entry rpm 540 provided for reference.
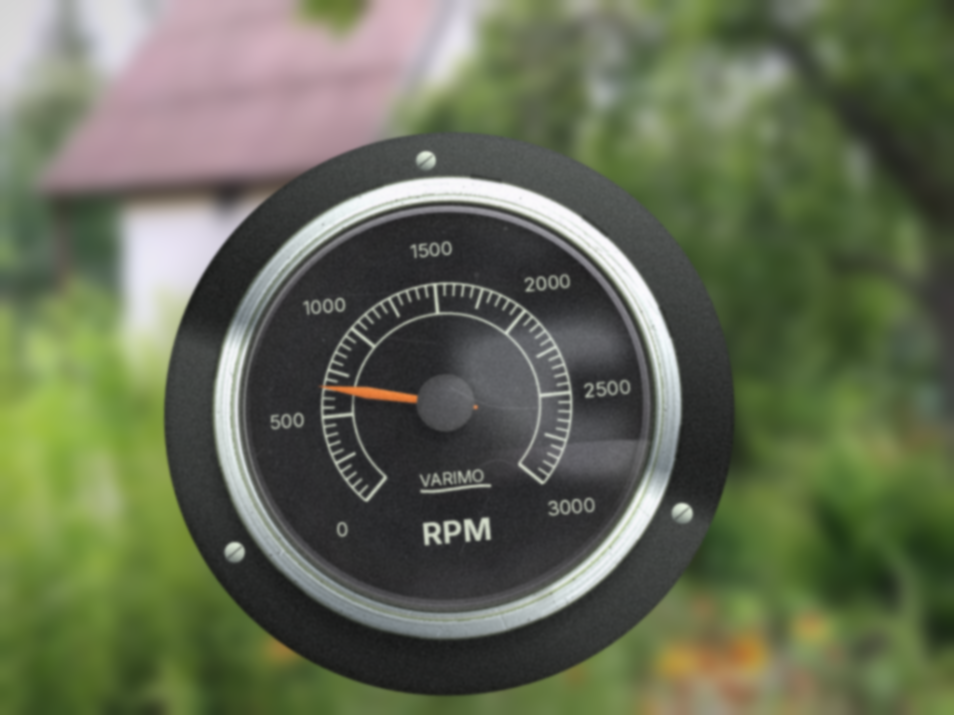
rpm 650
